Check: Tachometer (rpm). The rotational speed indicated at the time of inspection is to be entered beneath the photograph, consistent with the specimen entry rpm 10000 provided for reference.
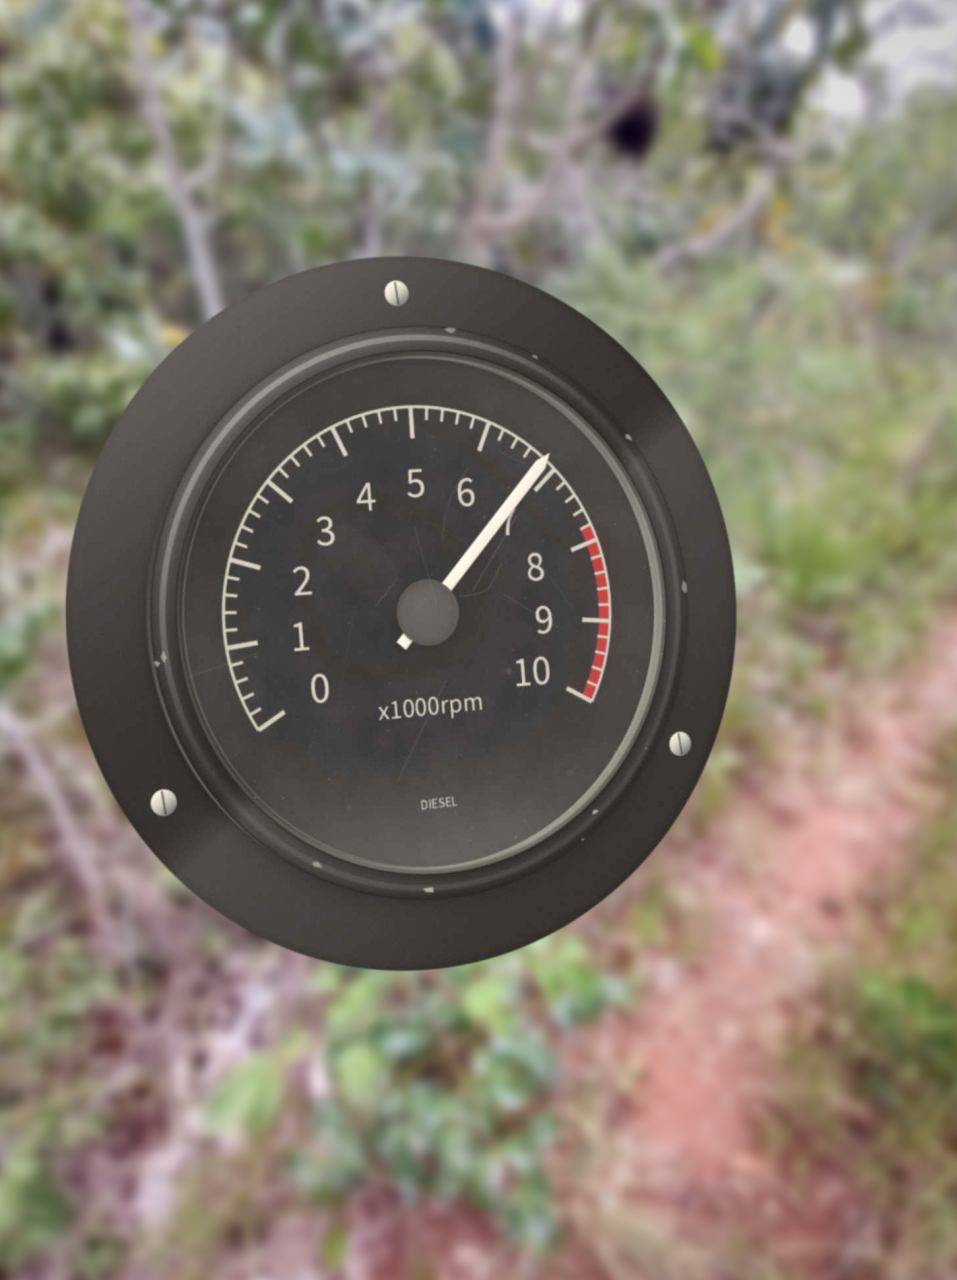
rpm 6800
